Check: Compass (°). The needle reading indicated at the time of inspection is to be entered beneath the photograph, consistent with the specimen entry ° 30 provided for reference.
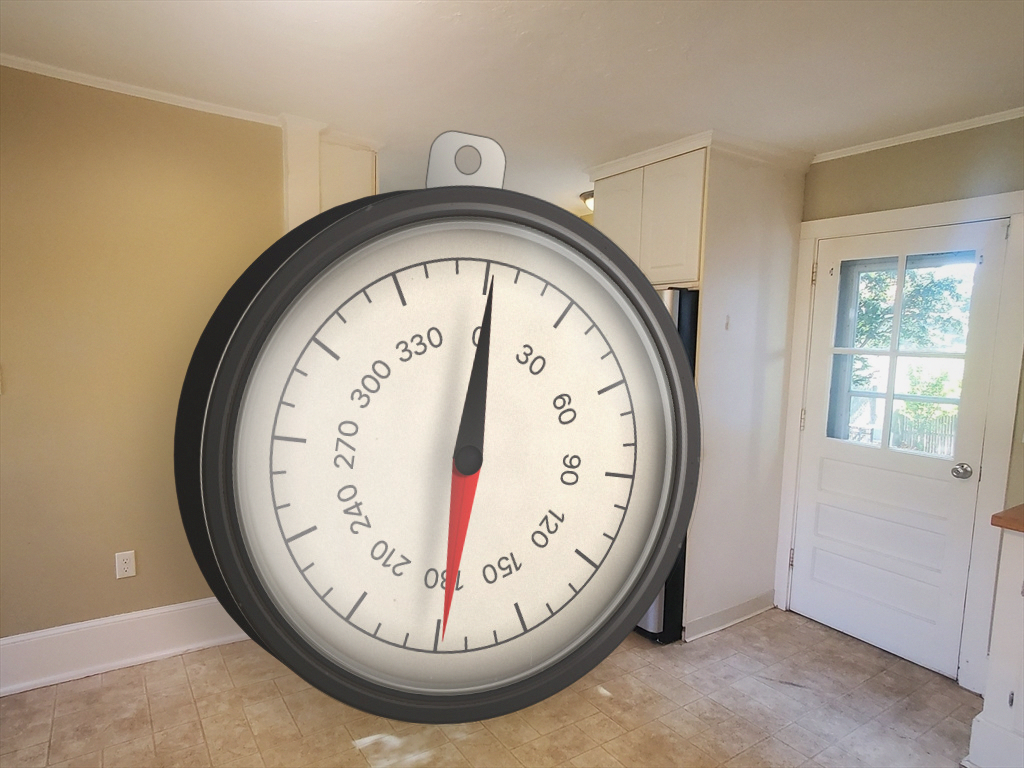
° 180
